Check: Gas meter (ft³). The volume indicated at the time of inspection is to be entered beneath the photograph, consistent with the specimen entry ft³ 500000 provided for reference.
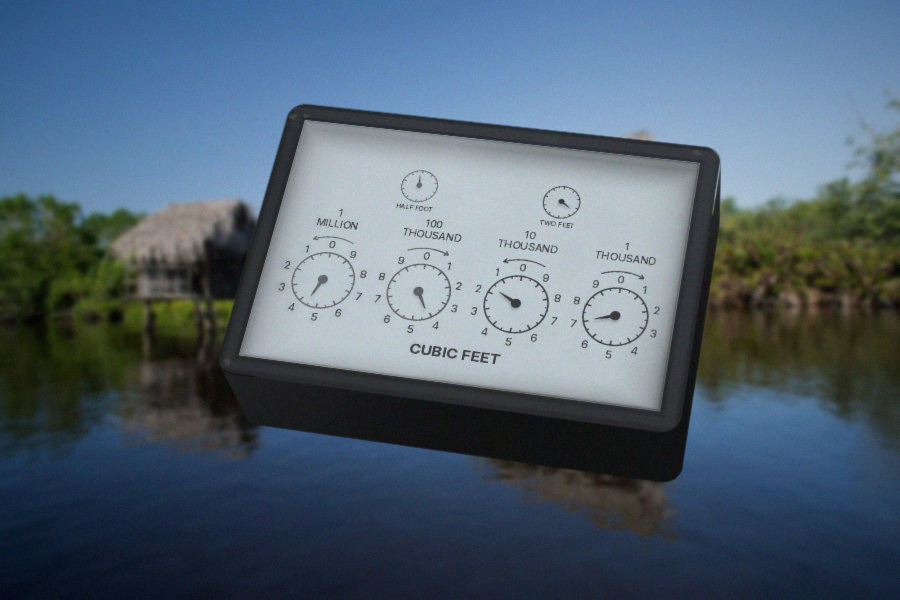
ft³ 441700
